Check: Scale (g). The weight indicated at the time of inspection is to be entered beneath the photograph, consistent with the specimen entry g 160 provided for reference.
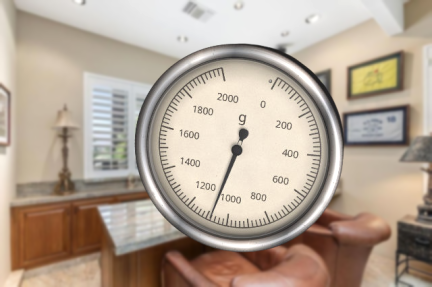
g 1080
